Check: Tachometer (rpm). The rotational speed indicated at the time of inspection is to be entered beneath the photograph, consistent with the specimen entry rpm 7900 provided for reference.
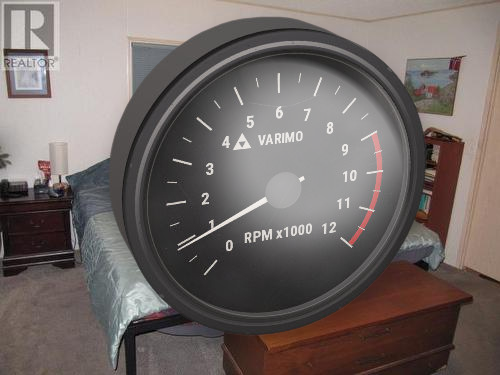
rpm 1000
